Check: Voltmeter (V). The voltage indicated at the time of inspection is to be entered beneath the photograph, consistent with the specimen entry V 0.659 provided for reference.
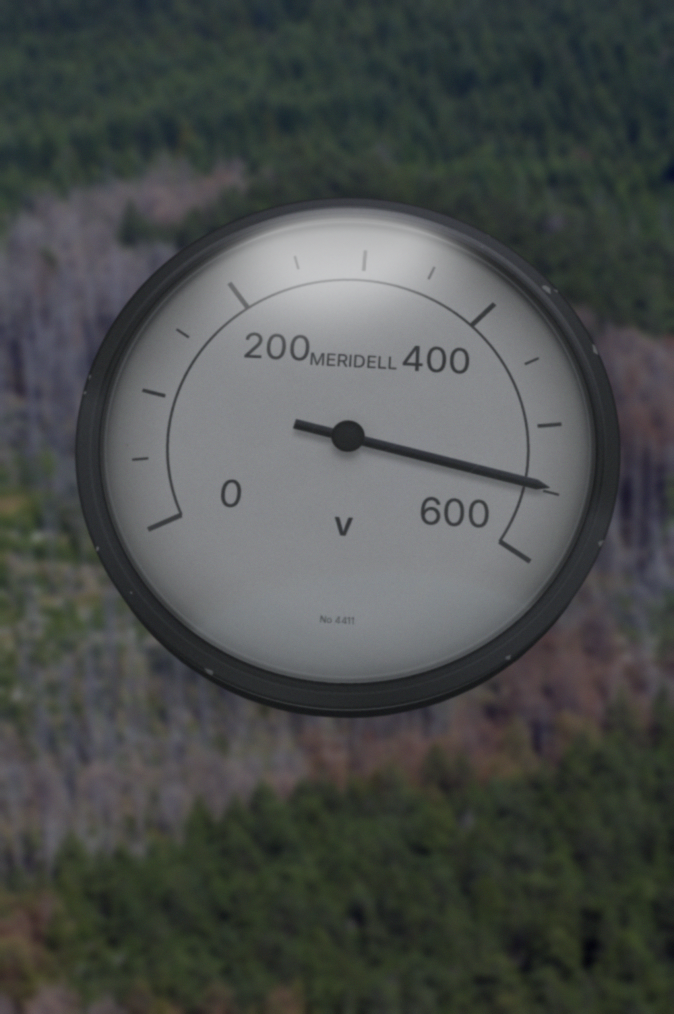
V 550
